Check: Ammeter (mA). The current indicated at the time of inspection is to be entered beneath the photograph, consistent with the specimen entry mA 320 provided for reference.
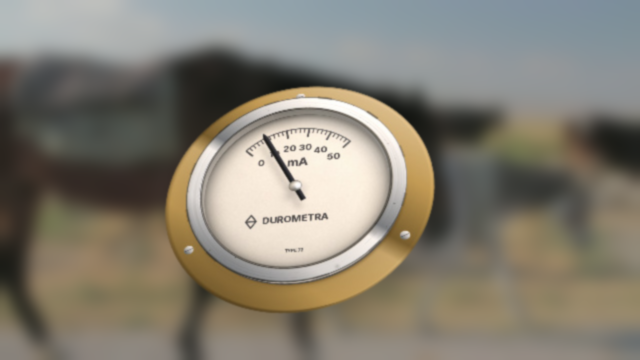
mA 10
